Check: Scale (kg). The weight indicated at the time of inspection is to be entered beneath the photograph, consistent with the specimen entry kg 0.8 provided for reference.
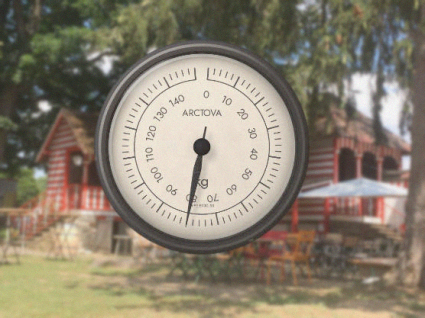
kg 80
